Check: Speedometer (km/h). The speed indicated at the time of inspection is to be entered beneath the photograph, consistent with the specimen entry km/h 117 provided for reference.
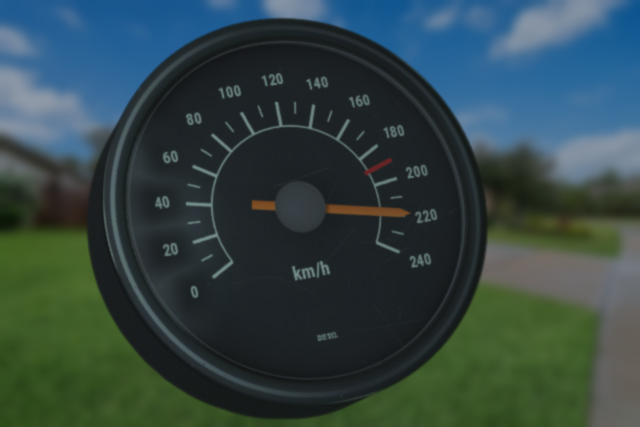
km/h 220
